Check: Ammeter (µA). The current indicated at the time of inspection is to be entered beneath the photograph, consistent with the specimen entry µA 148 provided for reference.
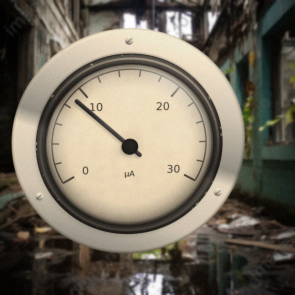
µA 9
